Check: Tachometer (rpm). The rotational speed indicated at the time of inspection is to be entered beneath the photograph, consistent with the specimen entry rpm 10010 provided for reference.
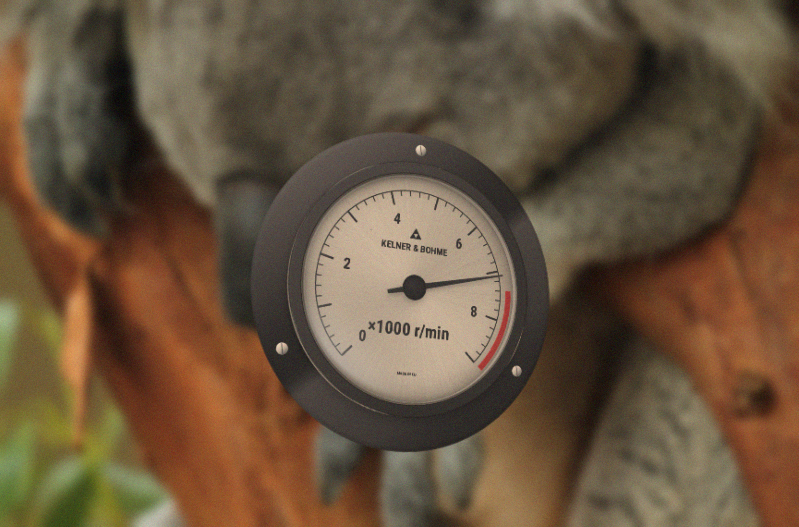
rpm 7100
